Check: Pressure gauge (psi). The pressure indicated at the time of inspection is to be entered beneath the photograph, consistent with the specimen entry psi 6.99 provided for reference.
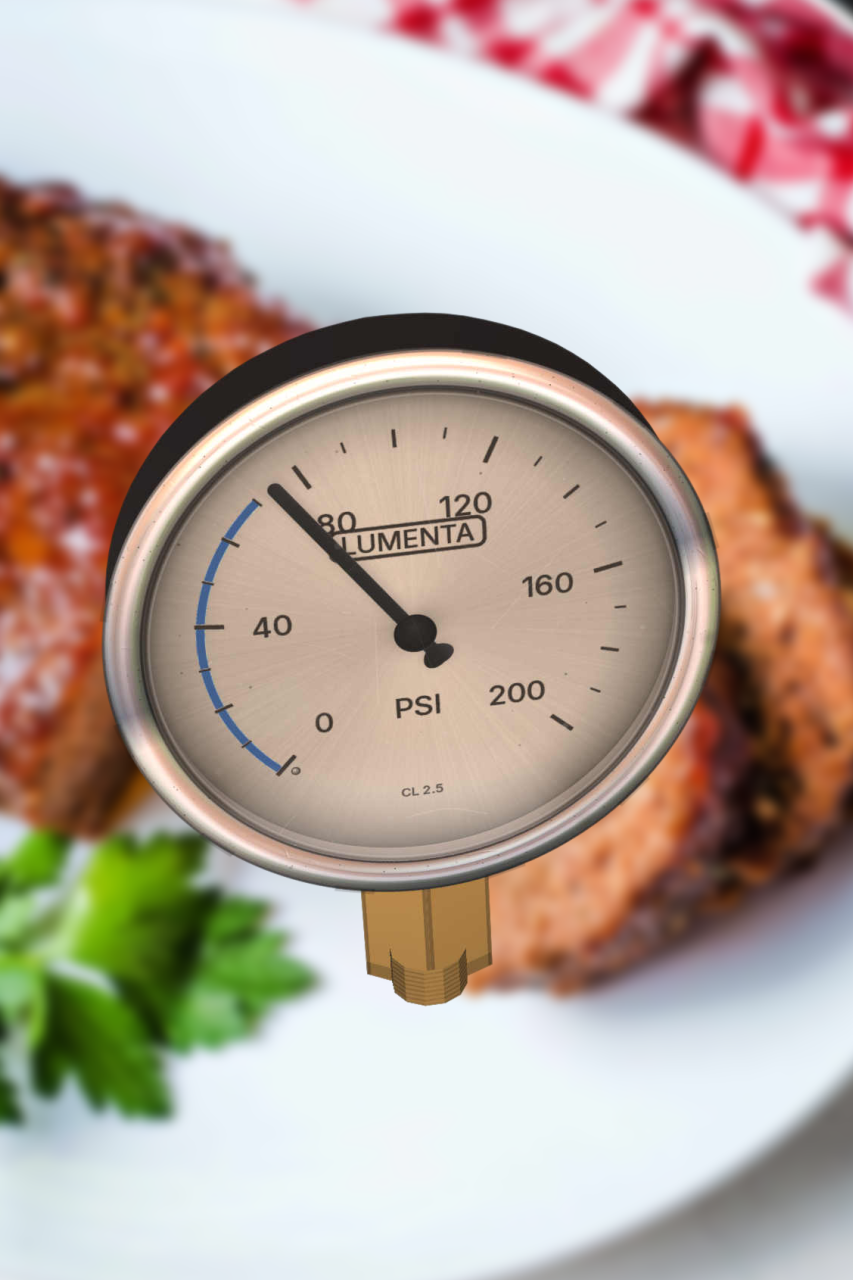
psi 75
